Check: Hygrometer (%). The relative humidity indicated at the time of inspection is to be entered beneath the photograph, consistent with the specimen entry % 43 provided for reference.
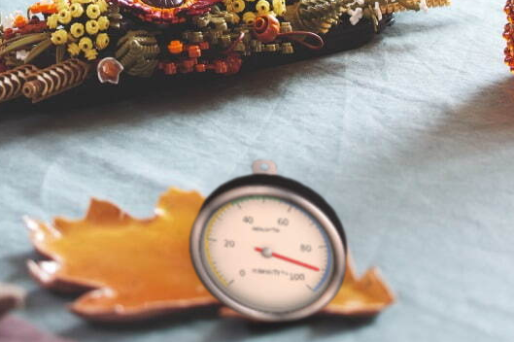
% 90
